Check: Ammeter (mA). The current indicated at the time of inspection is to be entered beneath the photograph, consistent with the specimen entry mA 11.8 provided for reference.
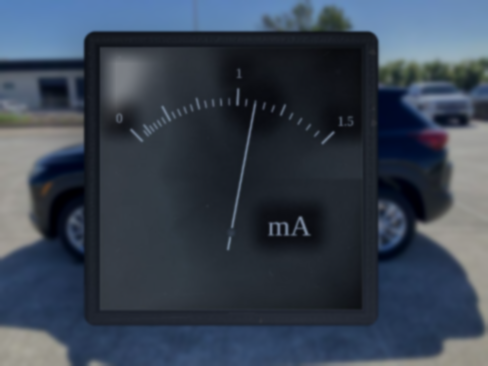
mA 1.1
